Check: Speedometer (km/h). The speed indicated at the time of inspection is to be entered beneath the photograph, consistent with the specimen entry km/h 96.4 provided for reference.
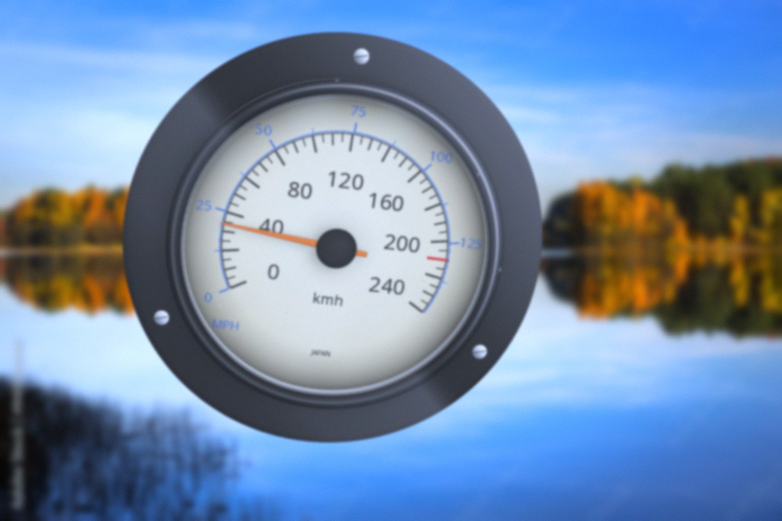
km/h 35
